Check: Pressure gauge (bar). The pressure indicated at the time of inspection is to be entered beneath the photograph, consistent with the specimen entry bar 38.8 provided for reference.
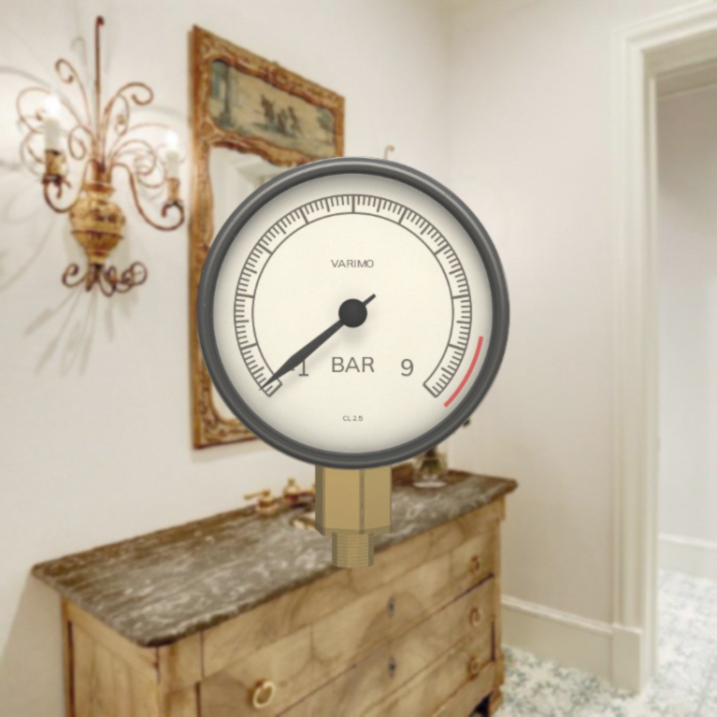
bar -0.8
